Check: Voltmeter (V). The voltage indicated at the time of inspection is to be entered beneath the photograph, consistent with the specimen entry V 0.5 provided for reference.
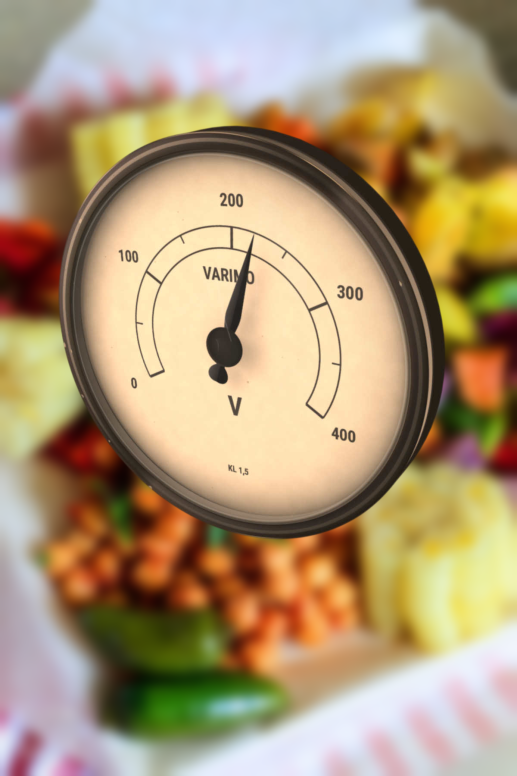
V 225
